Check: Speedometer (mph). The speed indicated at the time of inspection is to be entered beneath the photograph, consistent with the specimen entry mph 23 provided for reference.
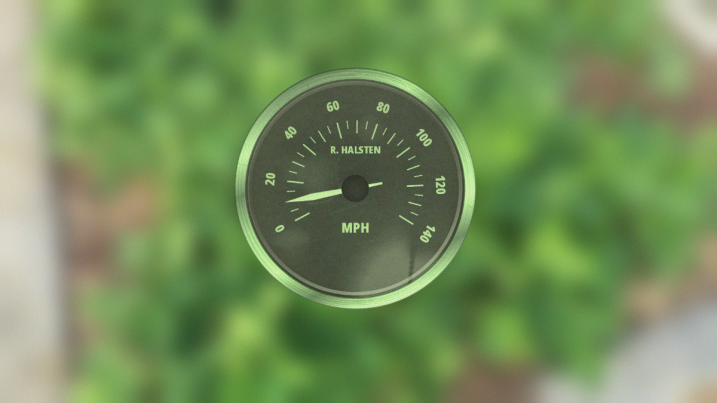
mph 10
